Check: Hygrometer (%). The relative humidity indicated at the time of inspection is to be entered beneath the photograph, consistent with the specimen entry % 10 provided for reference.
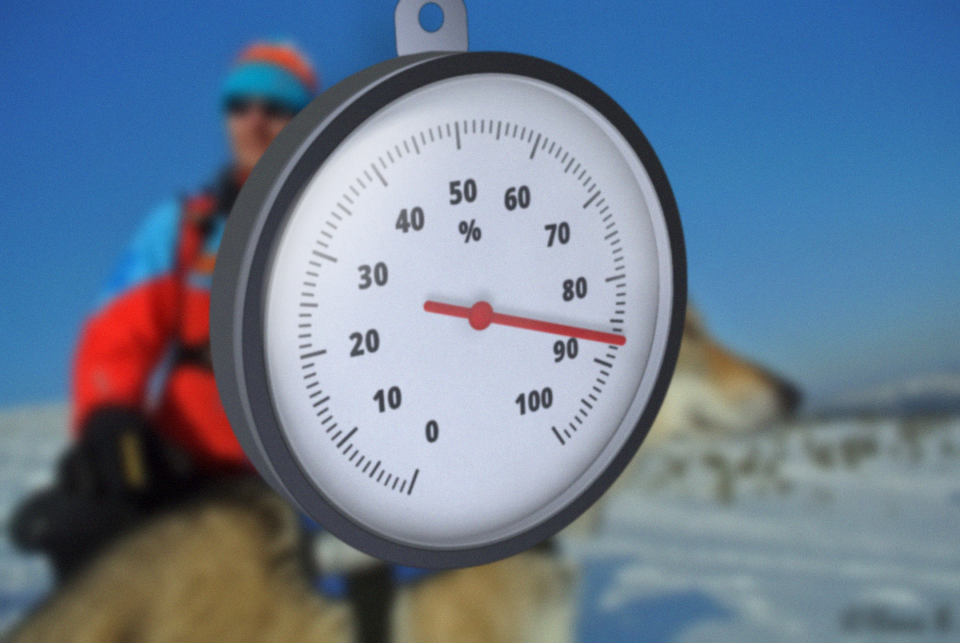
% 87
